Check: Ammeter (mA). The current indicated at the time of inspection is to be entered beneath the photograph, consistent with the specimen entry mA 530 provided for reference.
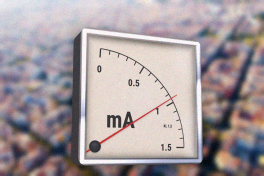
mA 0.95
